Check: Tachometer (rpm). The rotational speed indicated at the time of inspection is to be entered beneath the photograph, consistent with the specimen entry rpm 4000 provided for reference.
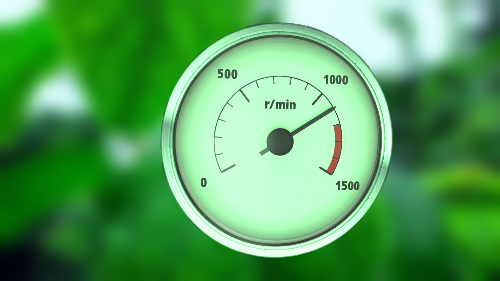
rpm 1100
